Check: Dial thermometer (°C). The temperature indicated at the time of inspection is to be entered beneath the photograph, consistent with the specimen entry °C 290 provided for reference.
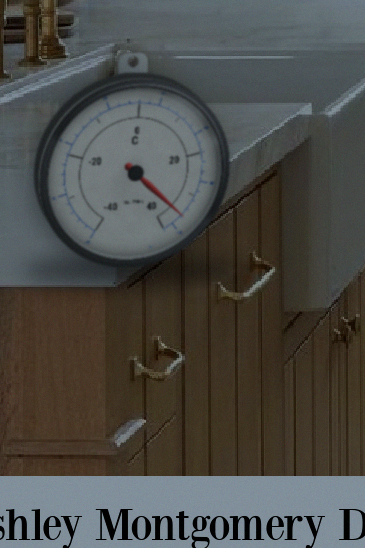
°C 35
